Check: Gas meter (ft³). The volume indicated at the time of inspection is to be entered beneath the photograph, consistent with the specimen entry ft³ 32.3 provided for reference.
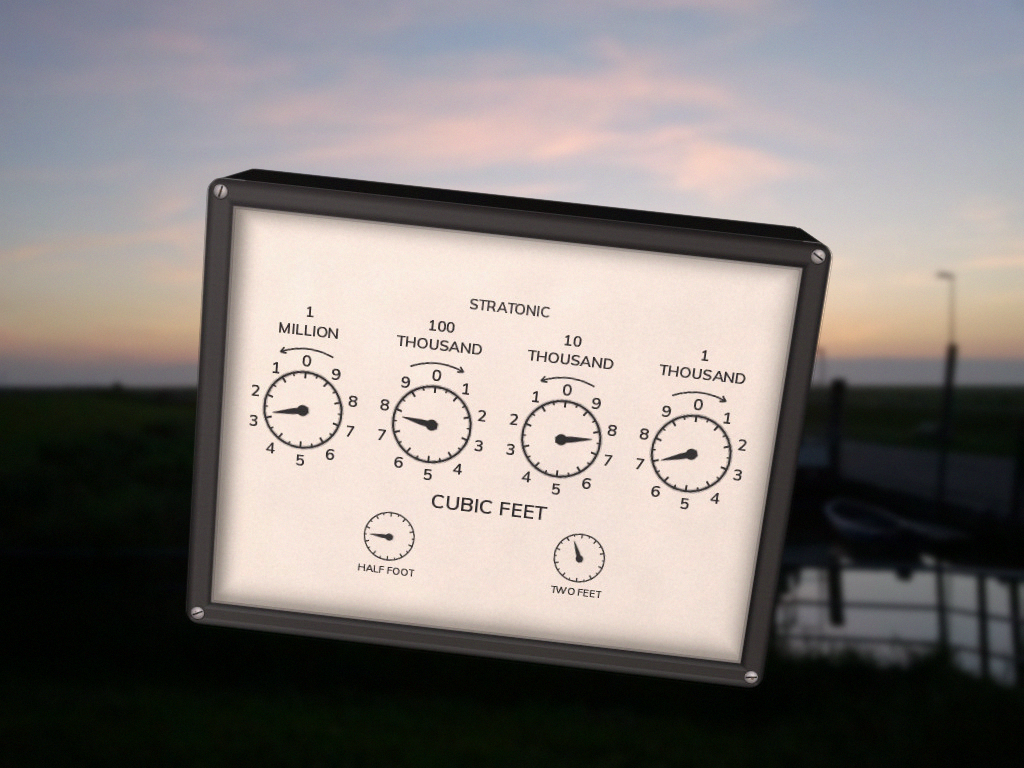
ft³ 277700
